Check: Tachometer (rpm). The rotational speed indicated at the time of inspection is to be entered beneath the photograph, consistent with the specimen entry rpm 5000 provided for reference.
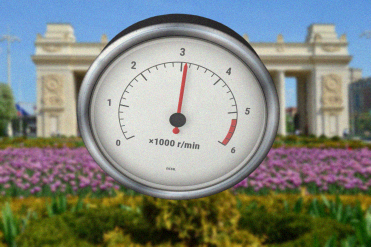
rpm 3100
